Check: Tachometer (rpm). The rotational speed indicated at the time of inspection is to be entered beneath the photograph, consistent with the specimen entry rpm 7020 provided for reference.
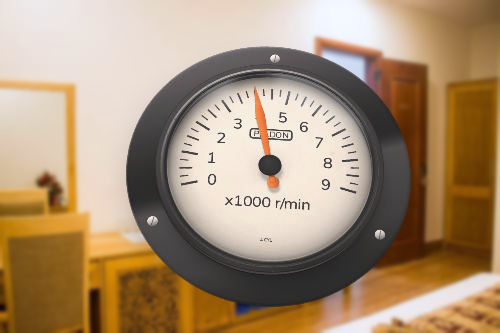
rpm 4000
